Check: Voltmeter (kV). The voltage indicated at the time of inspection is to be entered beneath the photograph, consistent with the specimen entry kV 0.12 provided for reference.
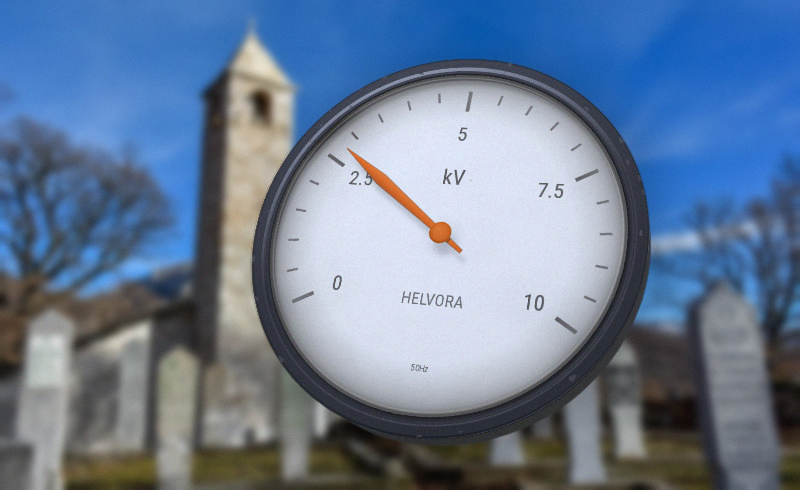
kV 2.75
